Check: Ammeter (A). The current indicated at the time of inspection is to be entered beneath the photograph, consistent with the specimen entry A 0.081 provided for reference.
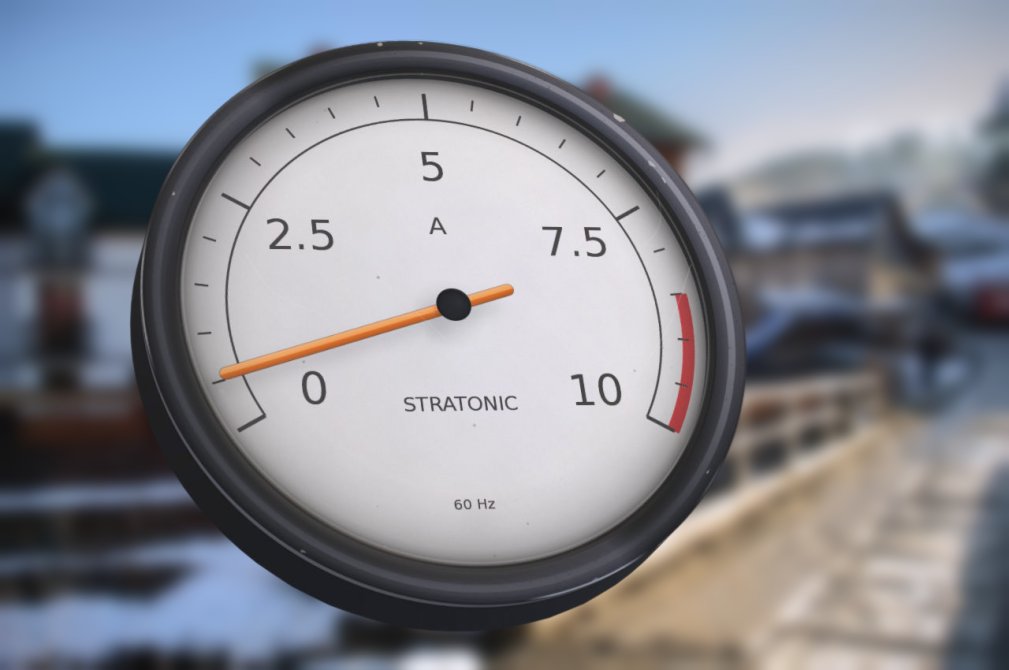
A 0.5
